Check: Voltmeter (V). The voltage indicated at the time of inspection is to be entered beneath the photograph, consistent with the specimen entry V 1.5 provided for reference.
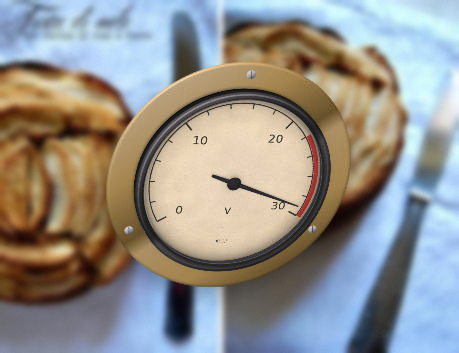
V 29
